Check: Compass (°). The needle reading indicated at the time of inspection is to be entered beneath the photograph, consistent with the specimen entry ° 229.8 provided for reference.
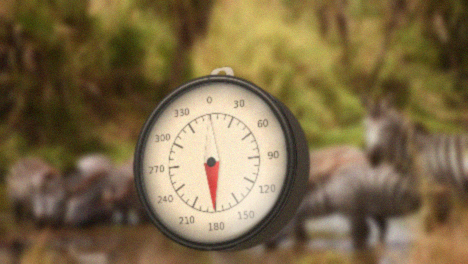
° 180
